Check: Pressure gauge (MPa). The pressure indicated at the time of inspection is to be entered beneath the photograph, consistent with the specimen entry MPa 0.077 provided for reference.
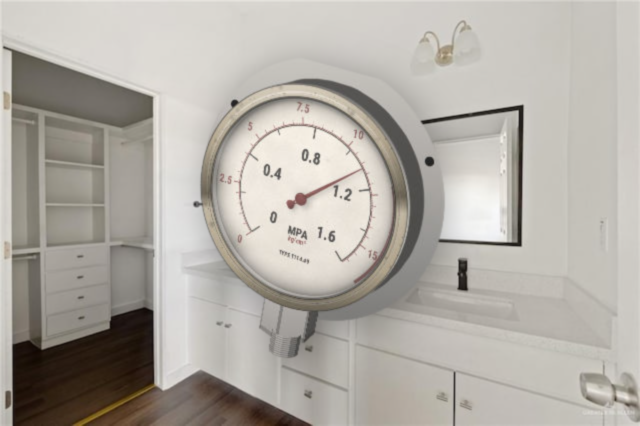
MPa 1.1
